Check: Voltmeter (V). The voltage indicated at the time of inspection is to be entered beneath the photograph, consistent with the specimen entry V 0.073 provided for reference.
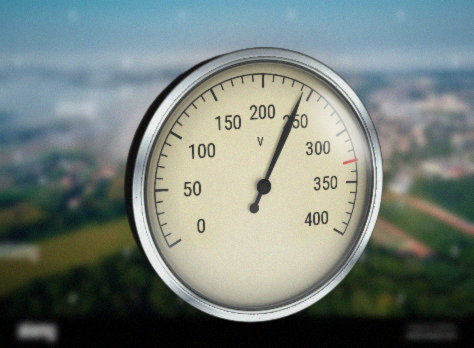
V 240
